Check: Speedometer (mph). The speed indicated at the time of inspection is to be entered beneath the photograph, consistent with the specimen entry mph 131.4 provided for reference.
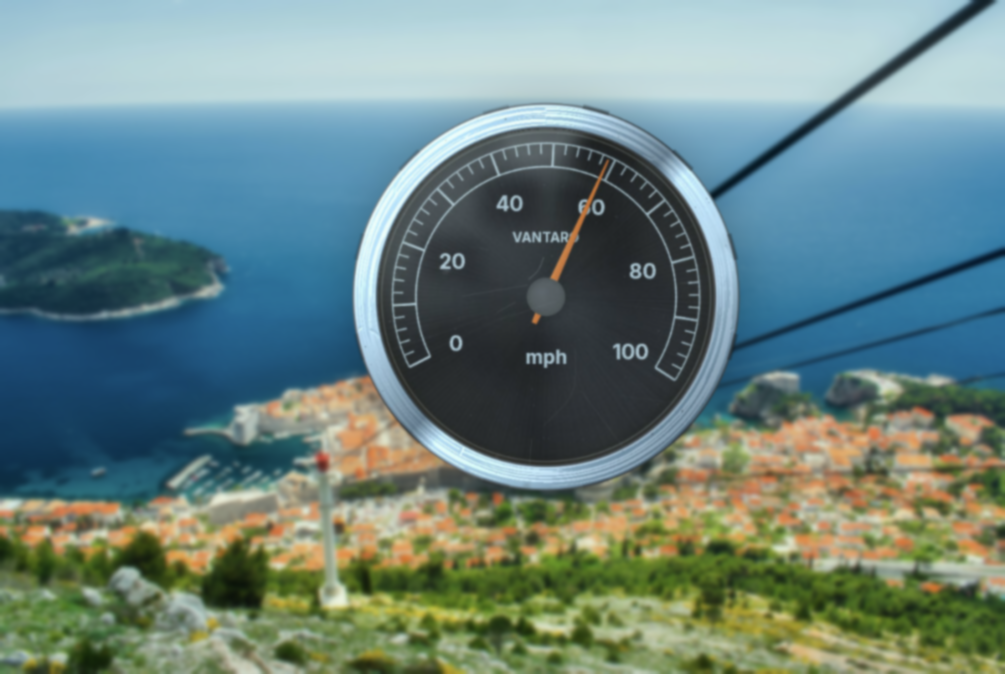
mph 59
